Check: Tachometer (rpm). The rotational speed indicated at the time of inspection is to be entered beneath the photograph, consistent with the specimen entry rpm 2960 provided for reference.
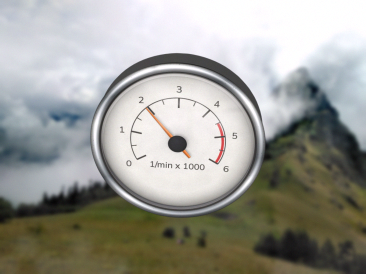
rpm 2000
